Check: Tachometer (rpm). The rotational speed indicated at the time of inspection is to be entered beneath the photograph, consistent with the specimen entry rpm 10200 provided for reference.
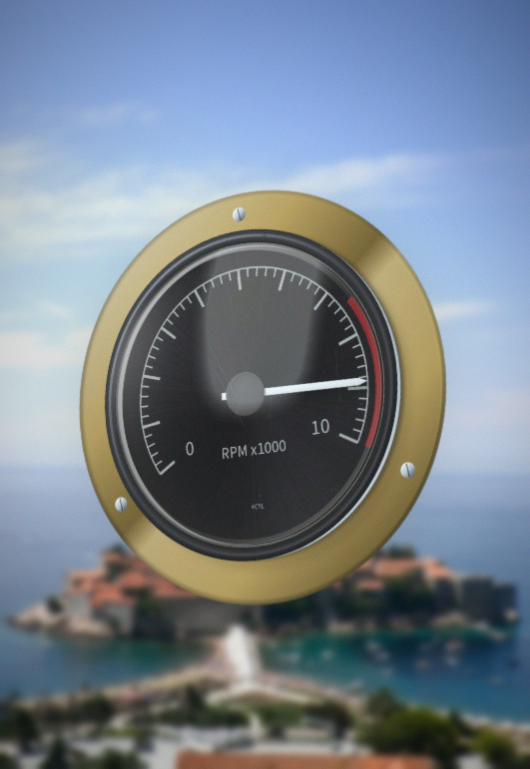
rpm 8900
